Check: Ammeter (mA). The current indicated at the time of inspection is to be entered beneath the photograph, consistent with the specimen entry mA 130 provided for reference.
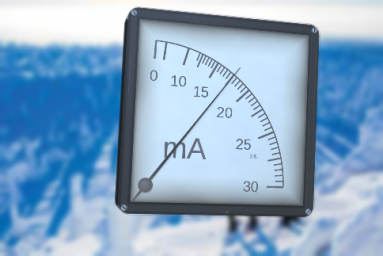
mA 17.5
